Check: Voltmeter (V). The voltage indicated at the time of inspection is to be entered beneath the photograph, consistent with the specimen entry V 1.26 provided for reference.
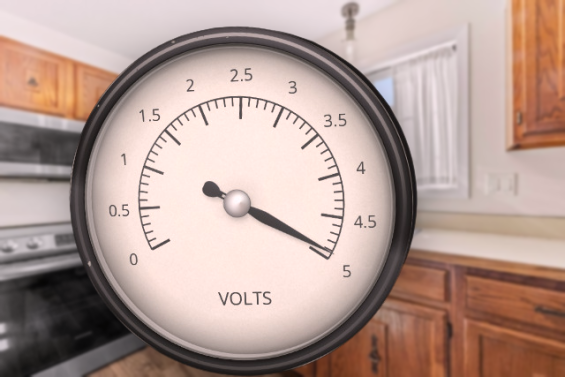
V 4.9
